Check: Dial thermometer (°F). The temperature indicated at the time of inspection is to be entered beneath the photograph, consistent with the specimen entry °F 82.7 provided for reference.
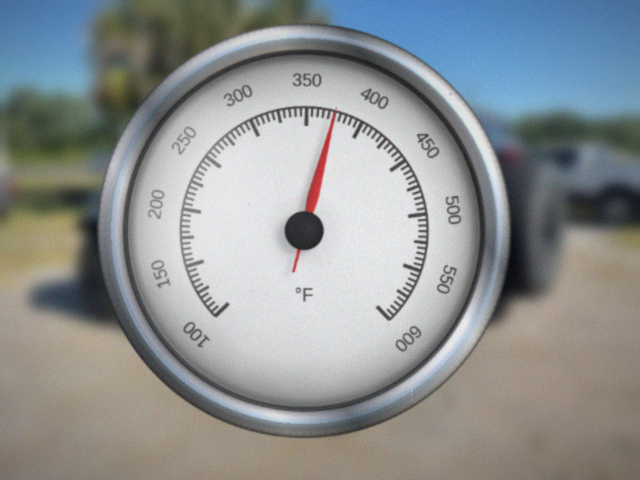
°F 375
